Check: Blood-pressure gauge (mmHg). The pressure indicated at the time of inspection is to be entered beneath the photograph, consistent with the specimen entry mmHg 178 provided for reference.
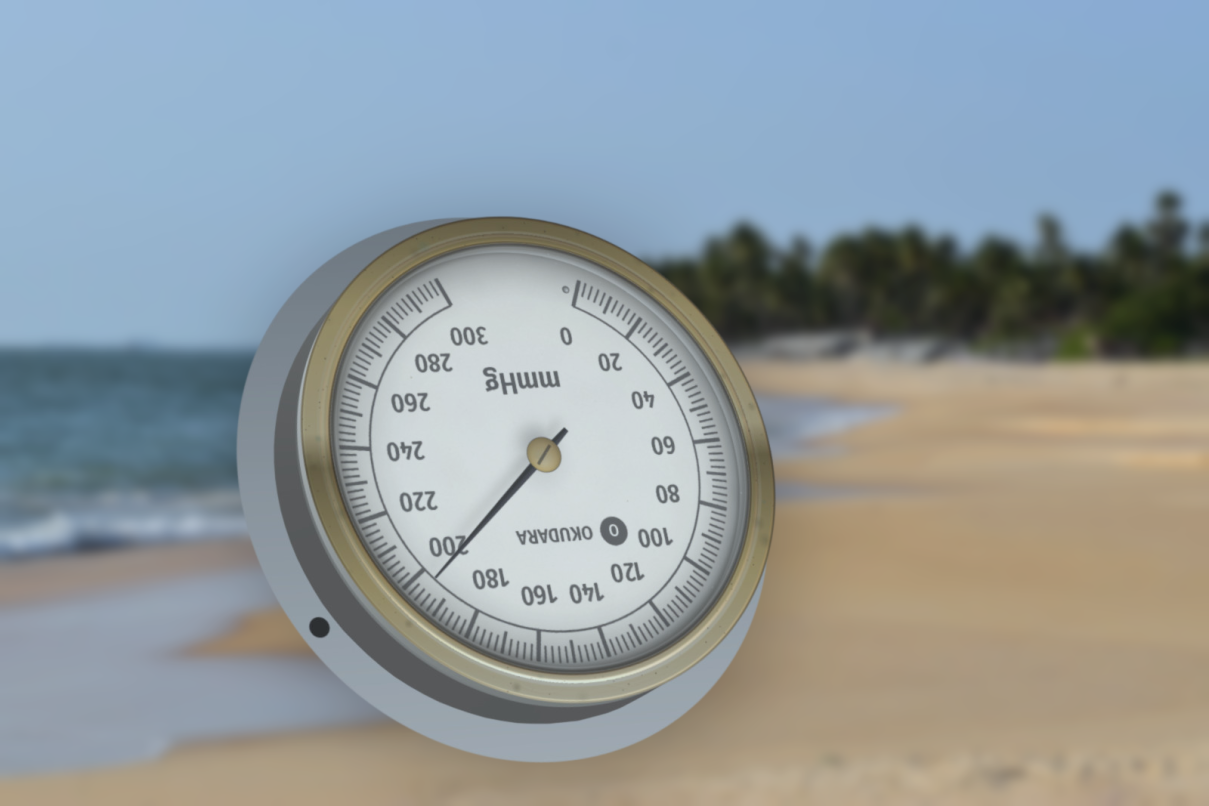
mmHg 196
